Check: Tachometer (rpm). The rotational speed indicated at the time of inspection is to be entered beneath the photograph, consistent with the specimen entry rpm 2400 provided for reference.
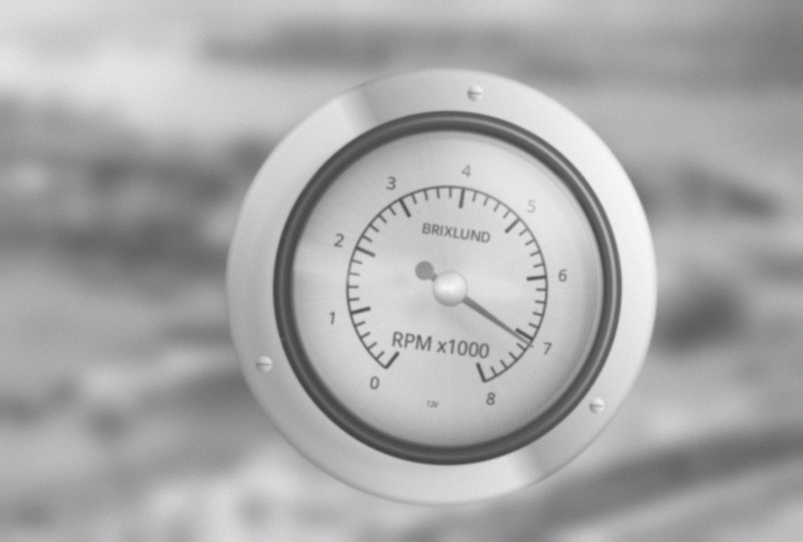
rpm 7100
